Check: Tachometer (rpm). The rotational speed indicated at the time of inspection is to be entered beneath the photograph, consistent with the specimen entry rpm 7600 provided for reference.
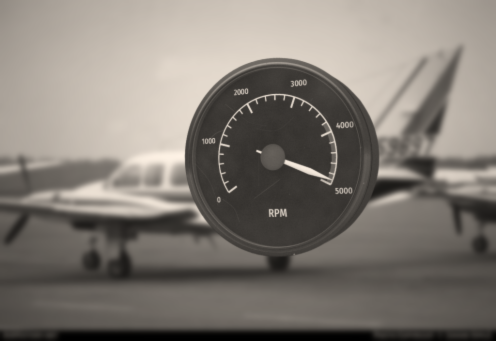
rpm 4900
